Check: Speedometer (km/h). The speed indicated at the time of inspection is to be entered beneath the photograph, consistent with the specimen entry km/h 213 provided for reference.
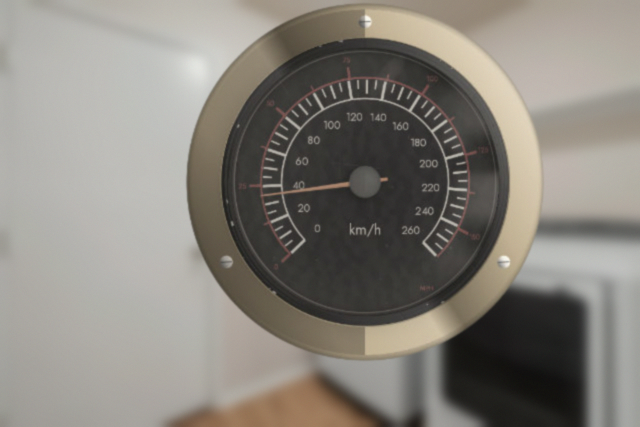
km/h 35
